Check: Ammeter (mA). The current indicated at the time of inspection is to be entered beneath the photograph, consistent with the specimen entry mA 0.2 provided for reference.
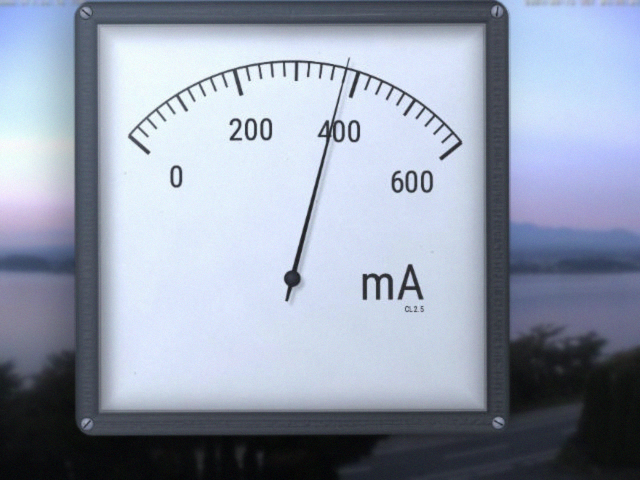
mA 380
